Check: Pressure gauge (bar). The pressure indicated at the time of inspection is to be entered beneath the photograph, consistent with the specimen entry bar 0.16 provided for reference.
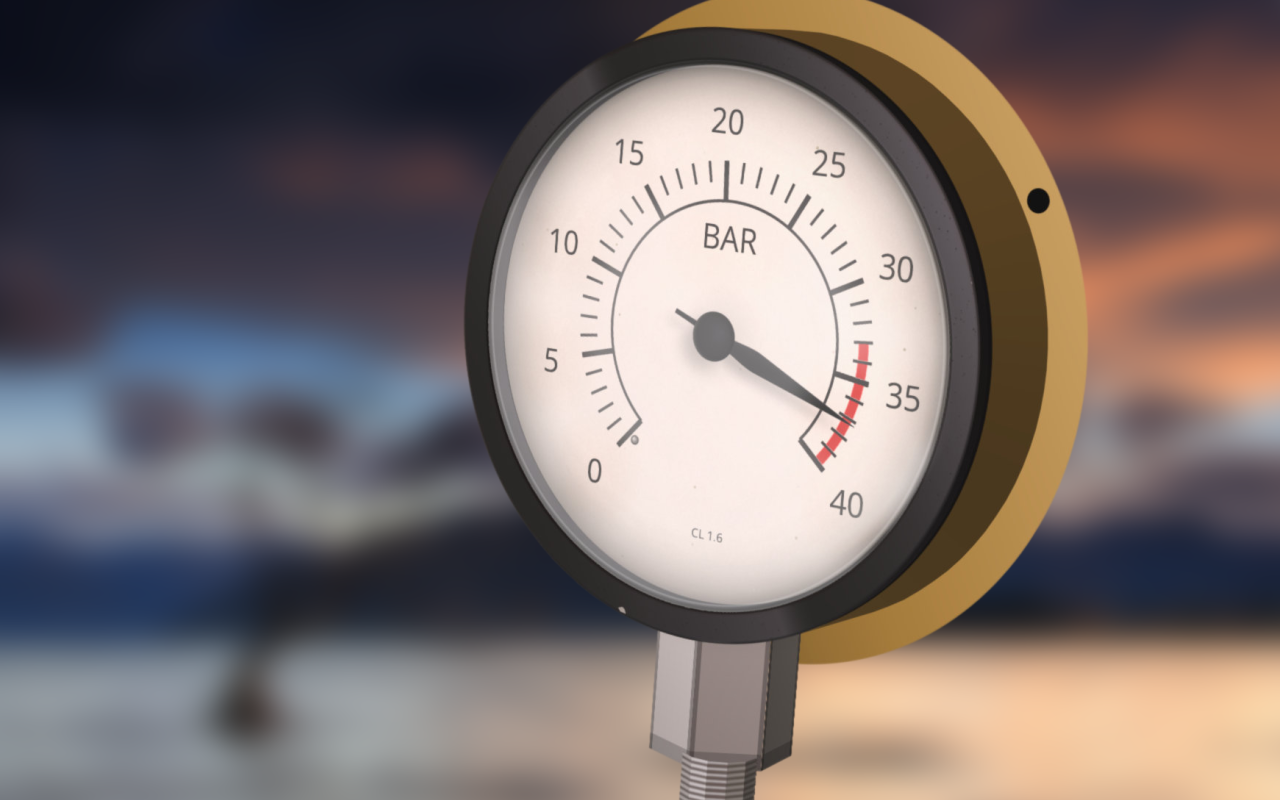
bar 37
